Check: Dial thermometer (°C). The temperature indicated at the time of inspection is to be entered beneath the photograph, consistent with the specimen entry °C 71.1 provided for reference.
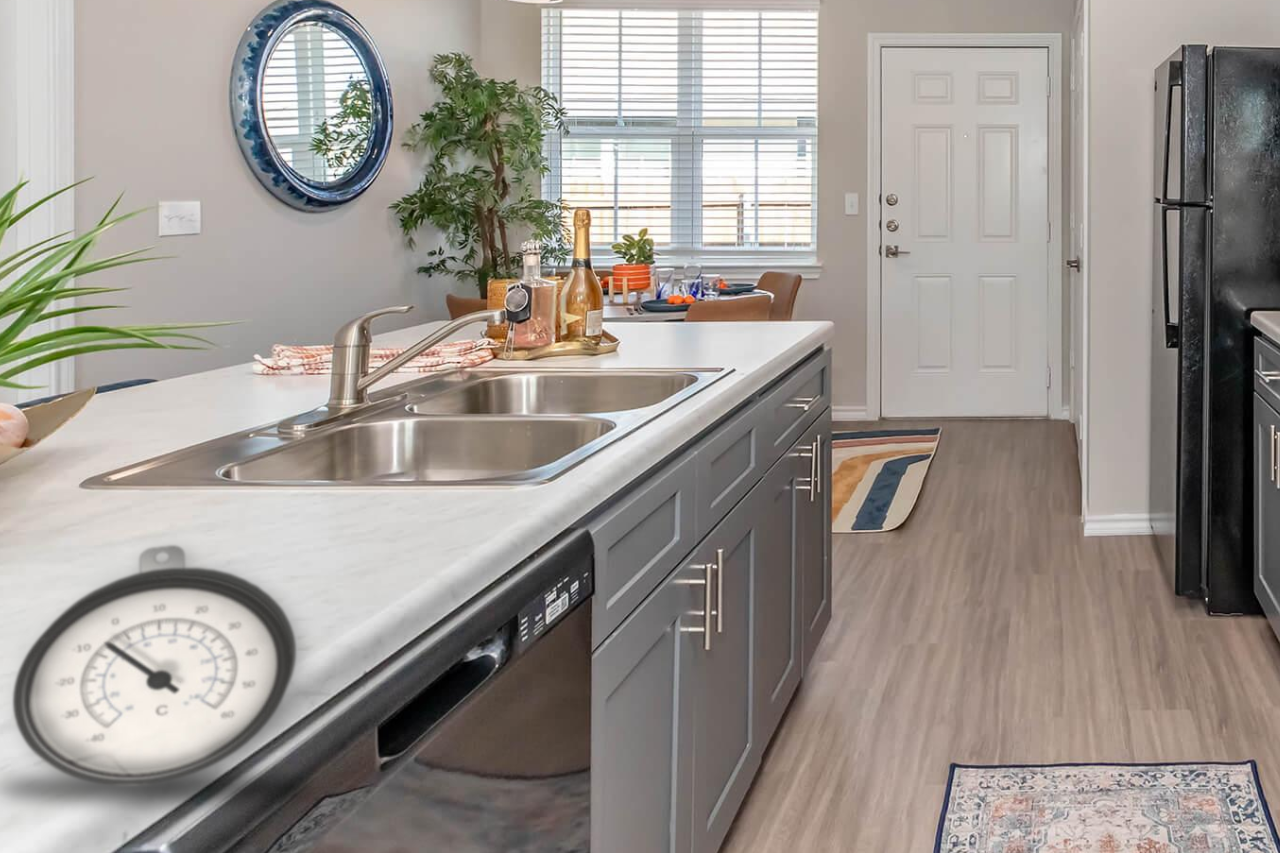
°C -5
